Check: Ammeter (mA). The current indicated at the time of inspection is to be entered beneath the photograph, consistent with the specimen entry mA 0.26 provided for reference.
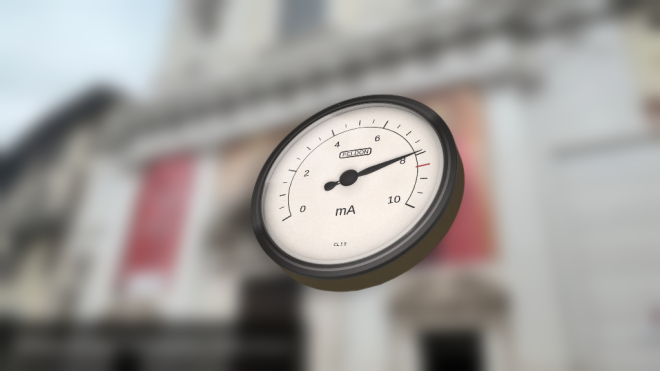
mA 8
